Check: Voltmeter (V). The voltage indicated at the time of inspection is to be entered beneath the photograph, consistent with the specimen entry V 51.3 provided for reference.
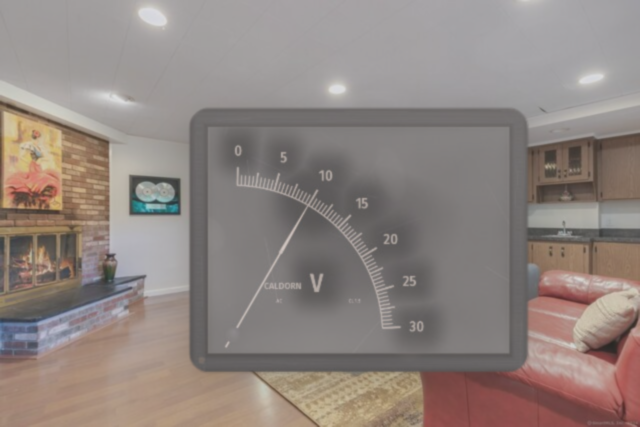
V 10
